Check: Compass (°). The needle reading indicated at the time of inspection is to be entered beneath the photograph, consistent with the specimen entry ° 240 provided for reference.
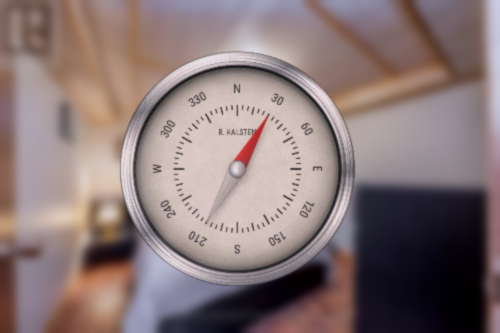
° 30
